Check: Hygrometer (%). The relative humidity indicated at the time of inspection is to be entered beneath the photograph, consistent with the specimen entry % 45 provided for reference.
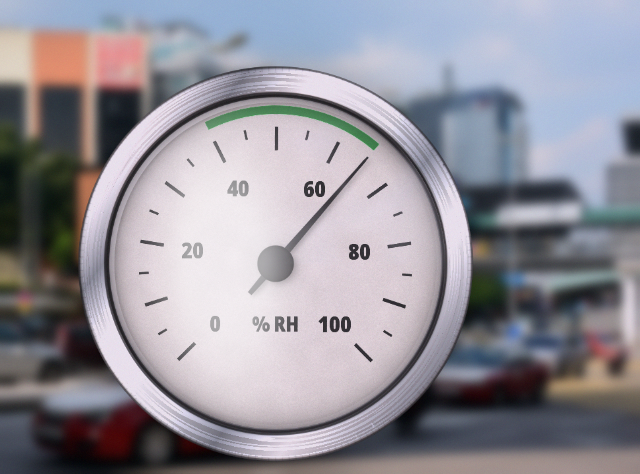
% 65
